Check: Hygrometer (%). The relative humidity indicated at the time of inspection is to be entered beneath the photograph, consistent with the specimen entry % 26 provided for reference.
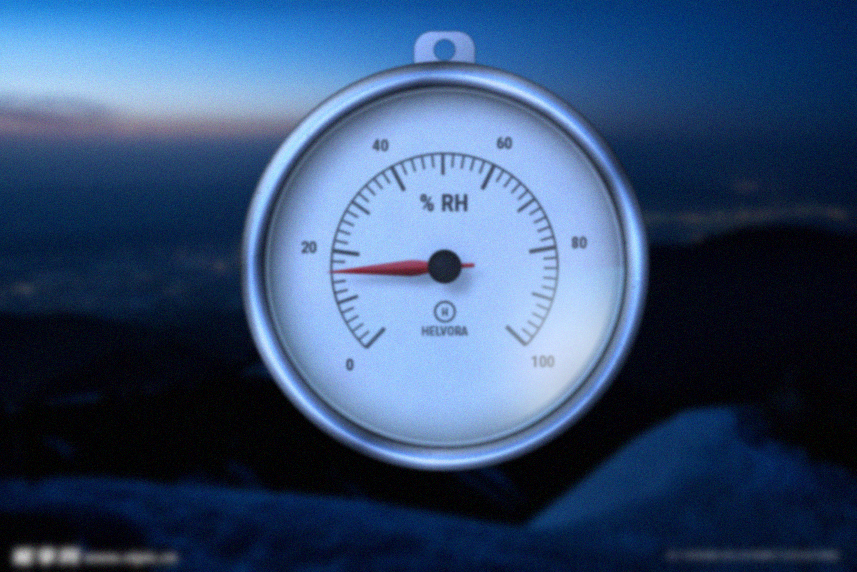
% 16
